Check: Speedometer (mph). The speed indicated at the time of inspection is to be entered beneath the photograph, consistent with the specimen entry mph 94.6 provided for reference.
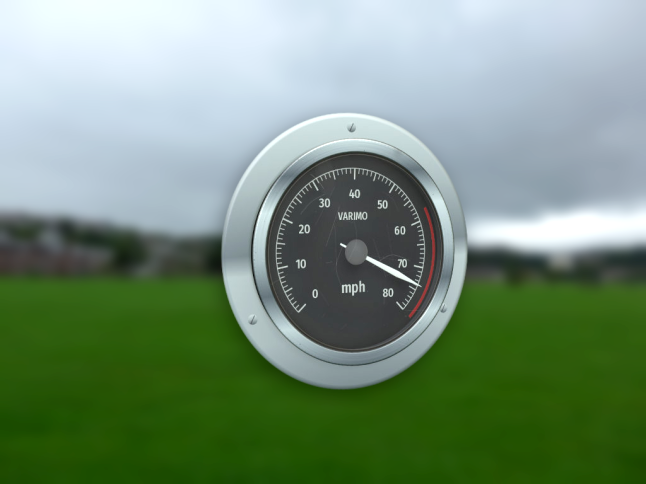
mph 74
